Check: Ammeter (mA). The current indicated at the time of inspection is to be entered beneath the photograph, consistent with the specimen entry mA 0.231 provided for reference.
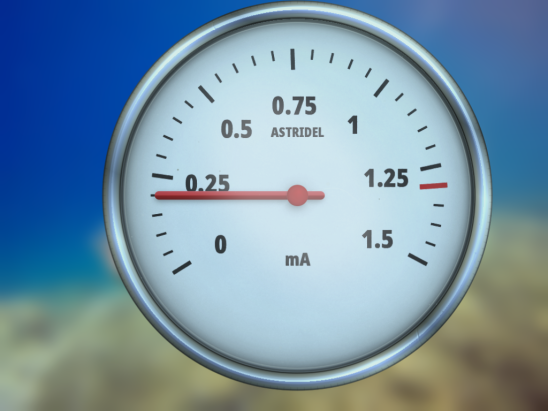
mA 0.2
